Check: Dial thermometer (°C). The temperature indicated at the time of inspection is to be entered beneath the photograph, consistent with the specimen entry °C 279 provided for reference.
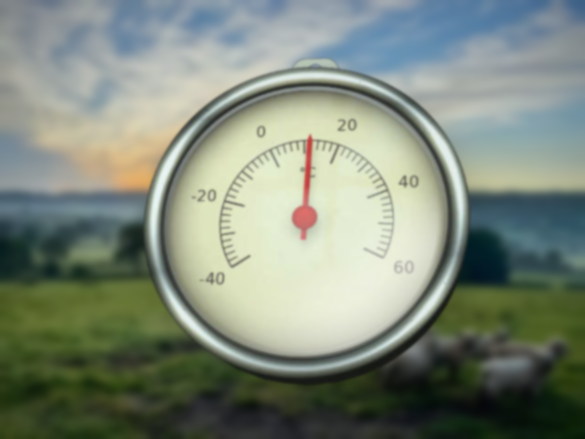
°C 12
